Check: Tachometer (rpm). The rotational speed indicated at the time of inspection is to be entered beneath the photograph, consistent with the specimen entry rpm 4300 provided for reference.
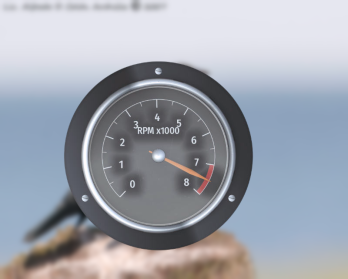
rpm 7500
